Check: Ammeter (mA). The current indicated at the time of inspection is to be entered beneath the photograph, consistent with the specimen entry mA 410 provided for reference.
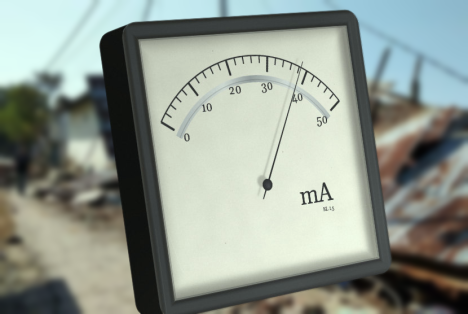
mA 38
